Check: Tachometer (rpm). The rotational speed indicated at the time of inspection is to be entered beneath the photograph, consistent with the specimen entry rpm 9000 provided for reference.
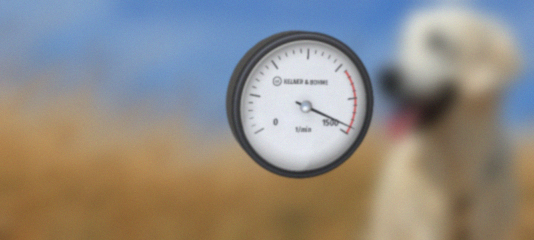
rpm 1450
